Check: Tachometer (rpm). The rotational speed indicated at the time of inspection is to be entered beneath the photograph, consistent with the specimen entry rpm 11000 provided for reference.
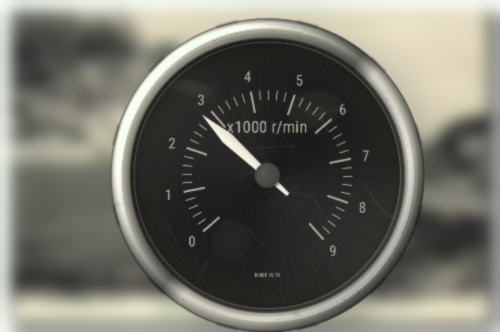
rpm 2800
